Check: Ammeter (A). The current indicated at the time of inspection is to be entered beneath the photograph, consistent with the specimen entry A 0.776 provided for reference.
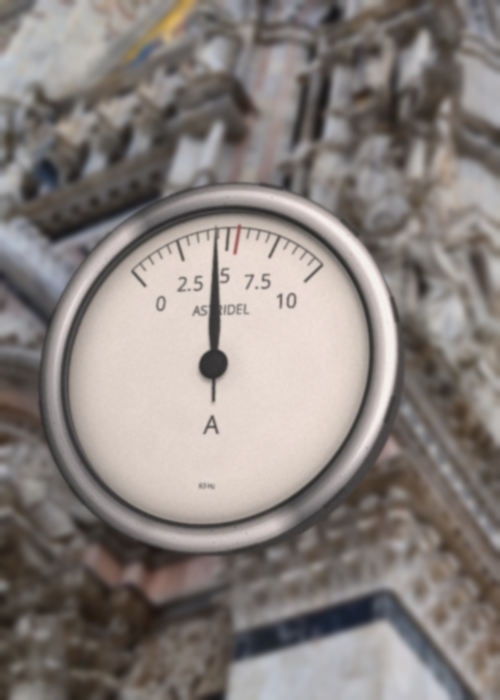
A 4.5
